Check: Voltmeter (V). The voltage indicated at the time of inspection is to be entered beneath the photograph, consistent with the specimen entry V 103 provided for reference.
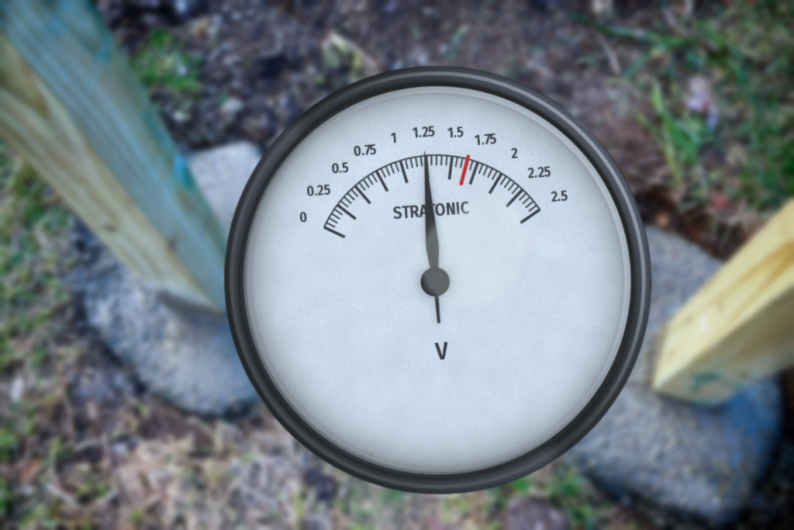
V 1.25
